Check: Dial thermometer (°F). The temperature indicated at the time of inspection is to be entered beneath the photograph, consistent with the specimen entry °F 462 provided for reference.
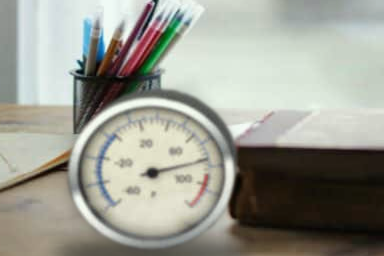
°F 80
